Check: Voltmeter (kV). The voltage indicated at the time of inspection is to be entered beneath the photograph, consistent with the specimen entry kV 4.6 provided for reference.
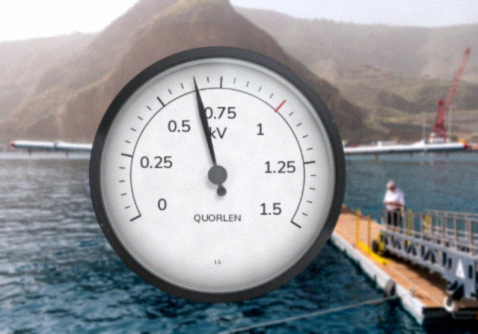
kV 0.65
